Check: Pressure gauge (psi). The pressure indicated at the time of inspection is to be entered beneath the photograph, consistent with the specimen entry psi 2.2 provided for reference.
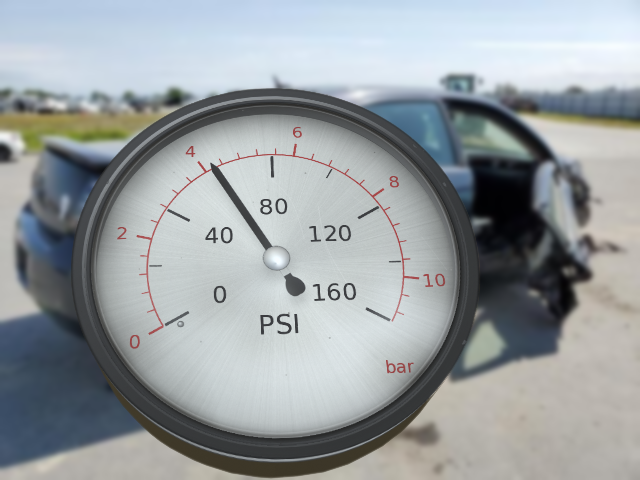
psi 60
